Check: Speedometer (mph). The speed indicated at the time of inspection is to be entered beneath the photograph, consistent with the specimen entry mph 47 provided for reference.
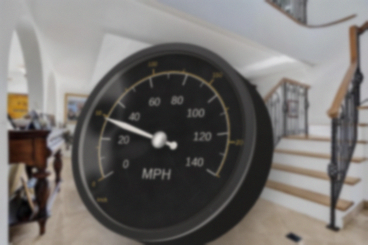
mph 30
